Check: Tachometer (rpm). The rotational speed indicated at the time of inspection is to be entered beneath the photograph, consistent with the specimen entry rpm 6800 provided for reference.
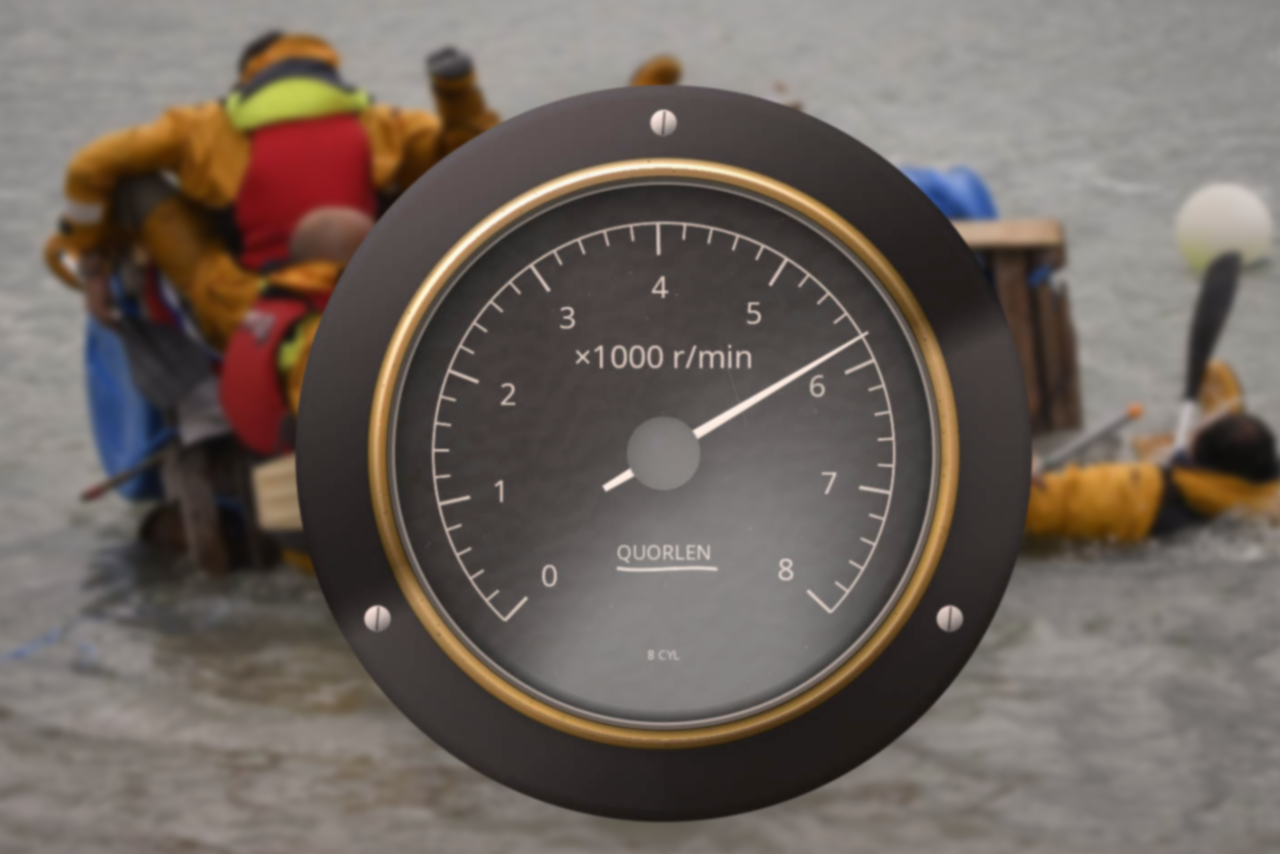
rpm 5800
